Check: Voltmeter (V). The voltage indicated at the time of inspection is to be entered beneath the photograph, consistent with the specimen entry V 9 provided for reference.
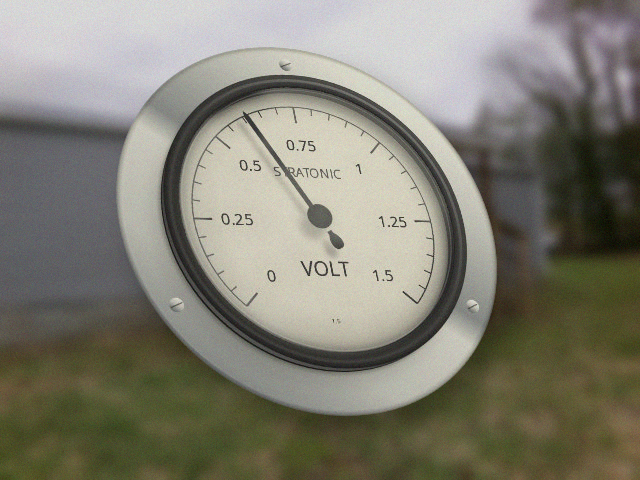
V 0.6
